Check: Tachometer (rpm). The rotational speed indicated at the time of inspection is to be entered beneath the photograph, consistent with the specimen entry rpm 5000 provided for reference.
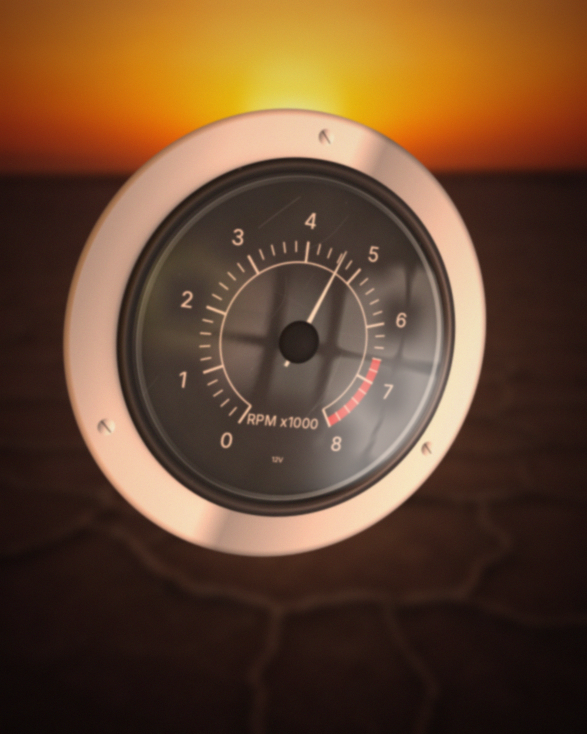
rpm 4600
